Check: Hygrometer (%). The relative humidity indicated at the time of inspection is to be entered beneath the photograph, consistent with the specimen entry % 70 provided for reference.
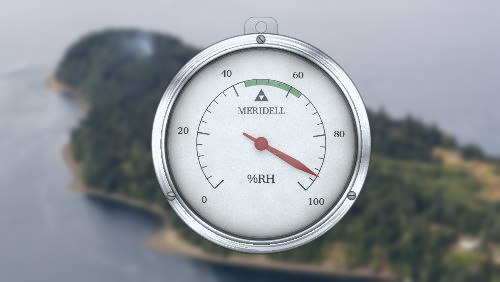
% 94
